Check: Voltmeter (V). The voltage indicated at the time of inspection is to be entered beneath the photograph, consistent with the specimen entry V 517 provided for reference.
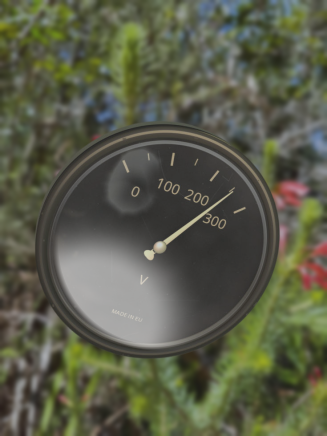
V 250
